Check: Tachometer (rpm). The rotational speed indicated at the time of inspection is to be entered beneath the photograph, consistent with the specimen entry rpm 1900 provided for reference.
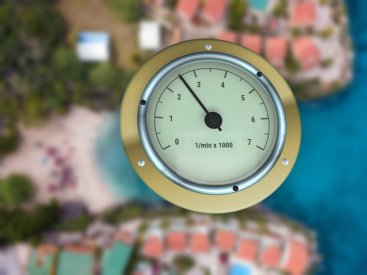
rpm 2500
